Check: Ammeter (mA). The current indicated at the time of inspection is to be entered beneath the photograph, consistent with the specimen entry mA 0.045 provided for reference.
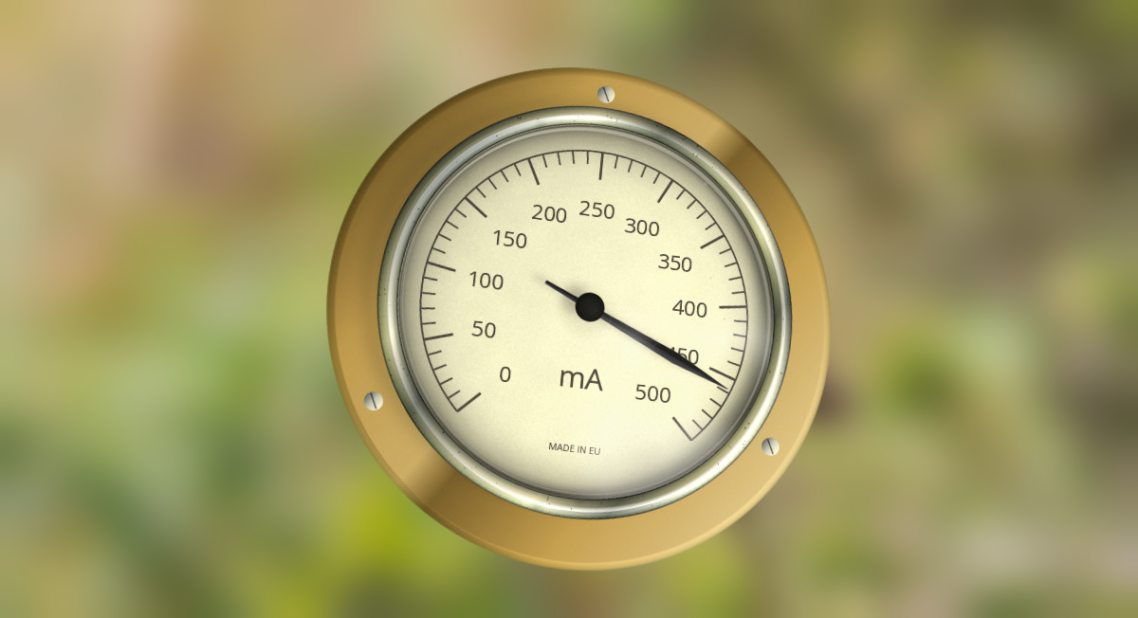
mA 460
